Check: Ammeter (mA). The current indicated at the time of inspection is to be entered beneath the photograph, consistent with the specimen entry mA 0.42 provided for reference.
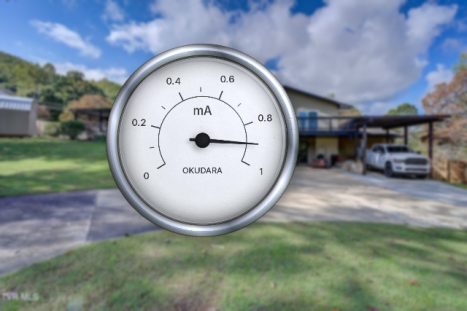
mA 0.9
